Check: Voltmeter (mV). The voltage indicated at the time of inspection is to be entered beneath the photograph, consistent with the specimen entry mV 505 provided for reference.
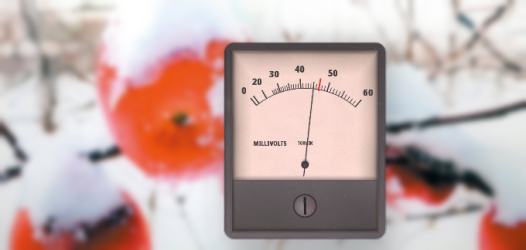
mV 45
